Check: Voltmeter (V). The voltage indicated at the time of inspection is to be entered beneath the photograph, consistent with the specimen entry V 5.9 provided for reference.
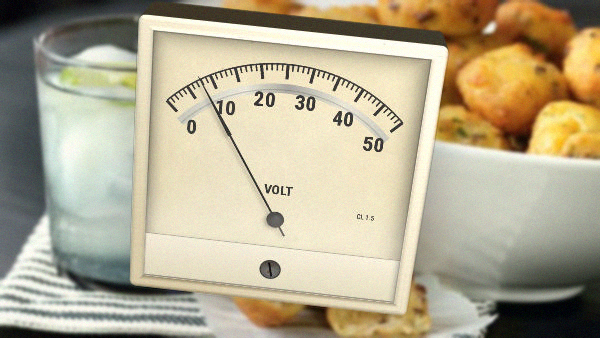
V 8
